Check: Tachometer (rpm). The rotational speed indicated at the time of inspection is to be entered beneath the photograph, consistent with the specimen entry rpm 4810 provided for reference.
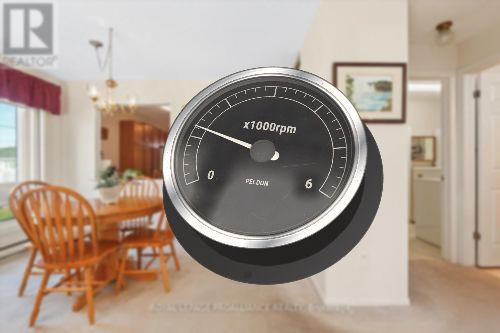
rpm 1200
